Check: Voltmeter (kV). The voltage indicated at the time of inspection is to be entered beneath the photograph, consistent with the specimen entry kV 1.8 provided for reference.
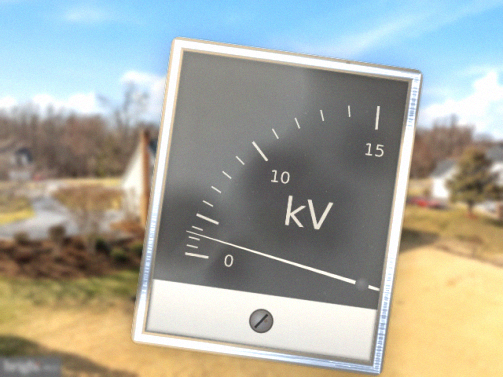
kV 3.5
